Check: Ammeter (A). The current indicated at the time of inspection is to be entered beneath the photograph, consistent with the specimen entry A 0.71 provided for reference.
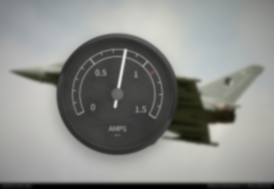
A 0.8
